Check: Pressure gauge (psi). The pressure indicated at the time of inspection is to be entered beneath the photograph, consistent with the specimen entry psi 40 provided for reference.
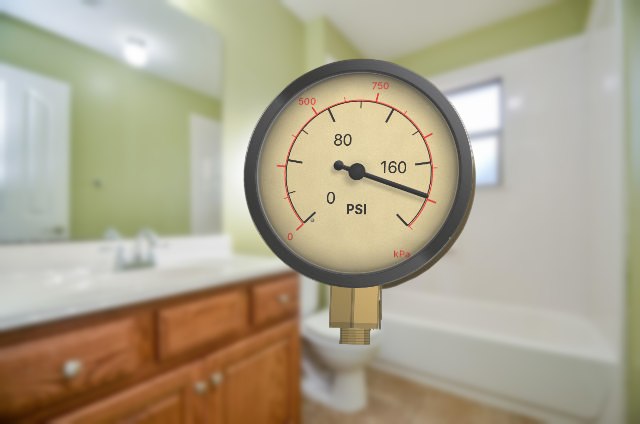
psi 180
